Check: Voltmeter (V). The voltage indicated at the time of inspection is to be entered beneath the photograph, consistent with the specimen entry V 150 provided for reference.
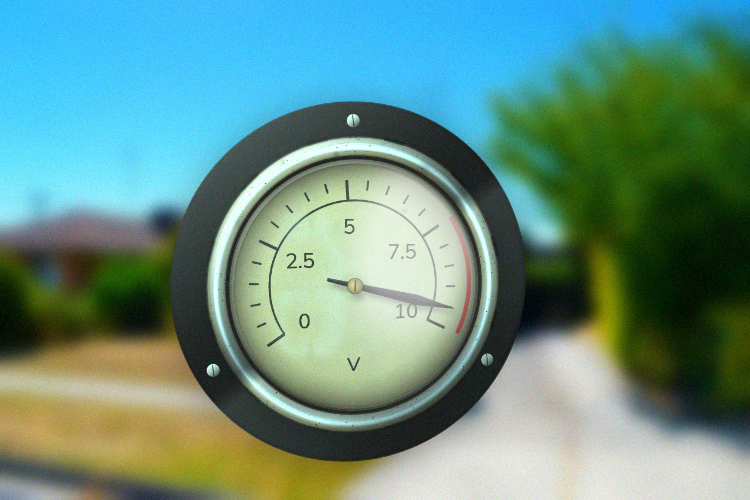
V 9.5
